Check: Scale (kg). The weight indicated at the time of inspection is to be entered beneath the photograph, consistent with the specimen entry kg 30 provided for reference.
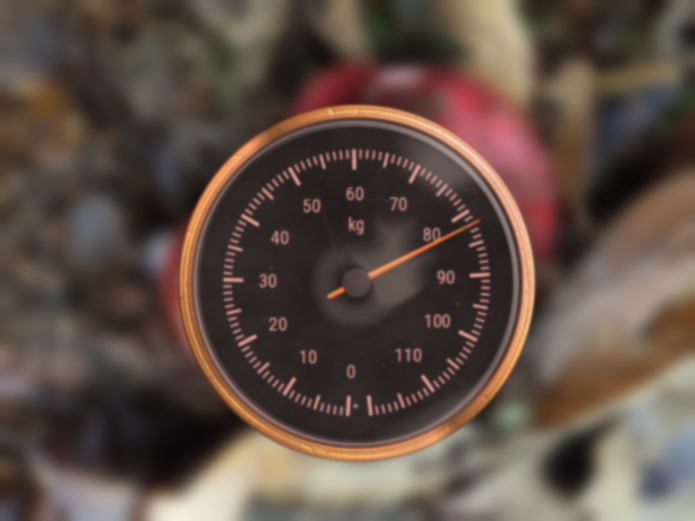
kg 82
